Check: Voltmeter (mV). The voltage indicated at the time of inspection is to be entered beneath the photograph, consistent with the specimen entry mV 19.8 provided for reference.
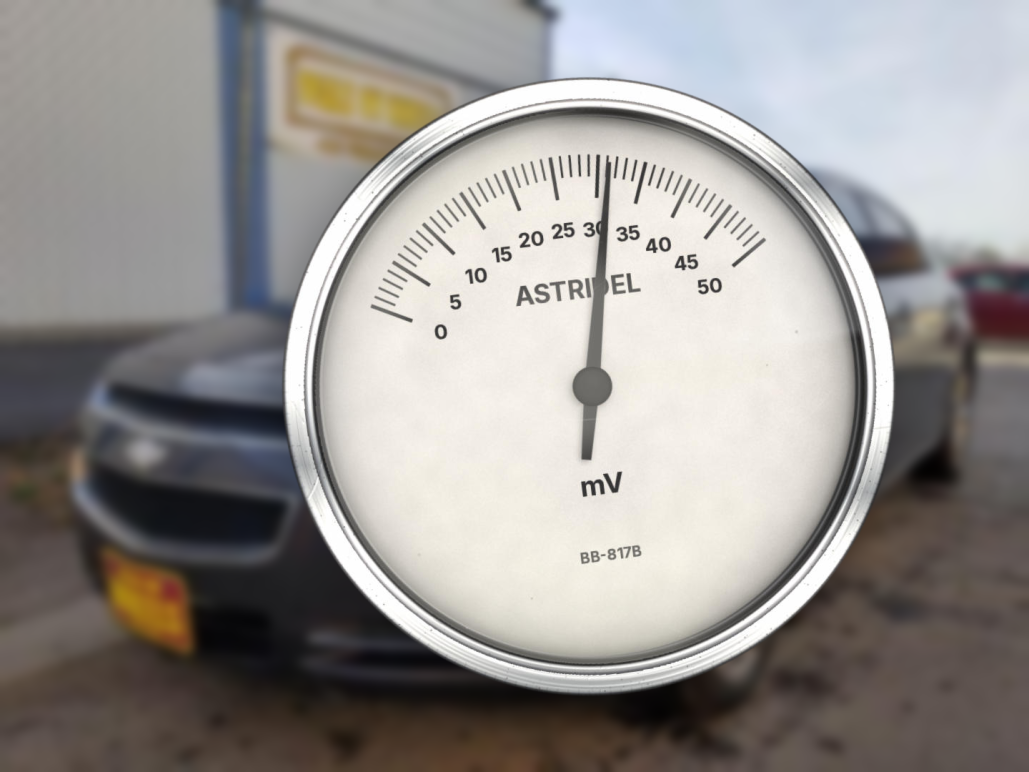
mV 31
